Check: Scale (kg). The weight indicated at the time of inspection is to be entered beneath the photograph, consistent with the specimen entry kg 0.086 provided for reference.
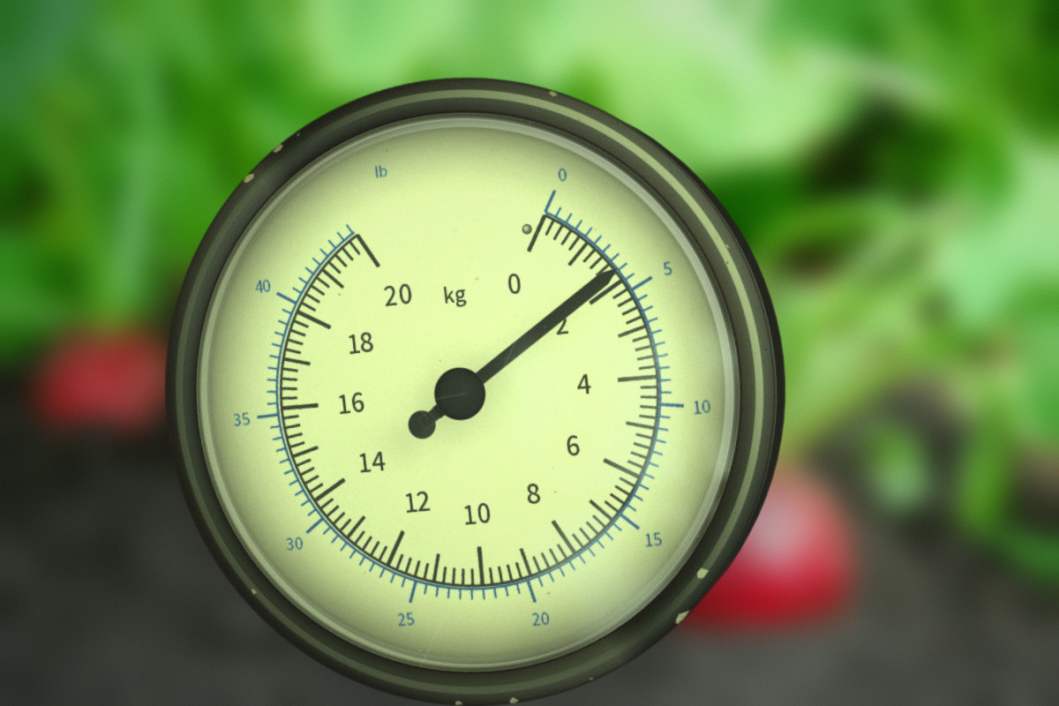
kg 1.8
